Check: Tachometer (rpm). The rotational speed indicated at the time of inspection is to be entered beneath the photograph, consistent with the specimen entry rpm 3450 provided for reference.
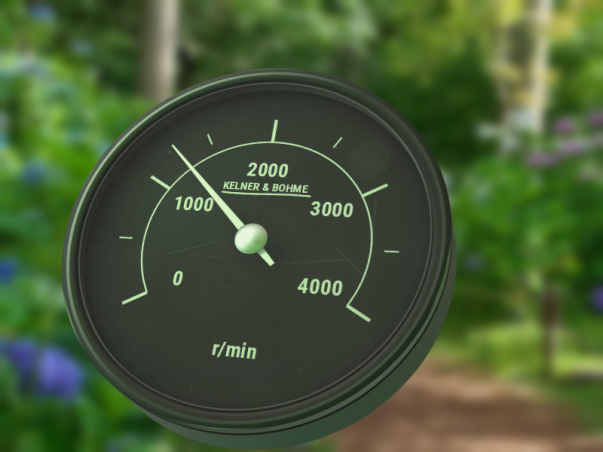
rpm 1250
